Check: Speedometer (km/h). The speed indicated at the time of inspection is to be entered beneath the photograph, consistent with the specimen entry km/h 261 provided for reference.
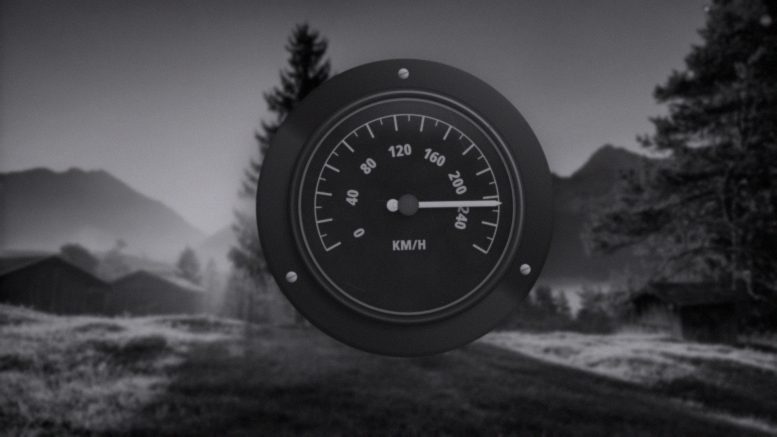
km/h 225
